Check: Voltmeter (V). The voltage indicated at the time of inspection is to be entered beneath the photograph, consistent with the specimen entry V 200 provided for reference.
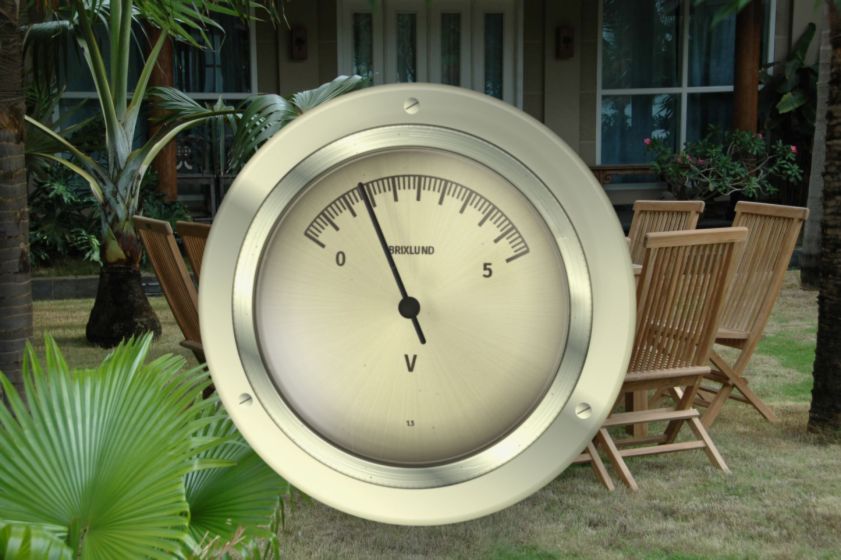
V 1.4
